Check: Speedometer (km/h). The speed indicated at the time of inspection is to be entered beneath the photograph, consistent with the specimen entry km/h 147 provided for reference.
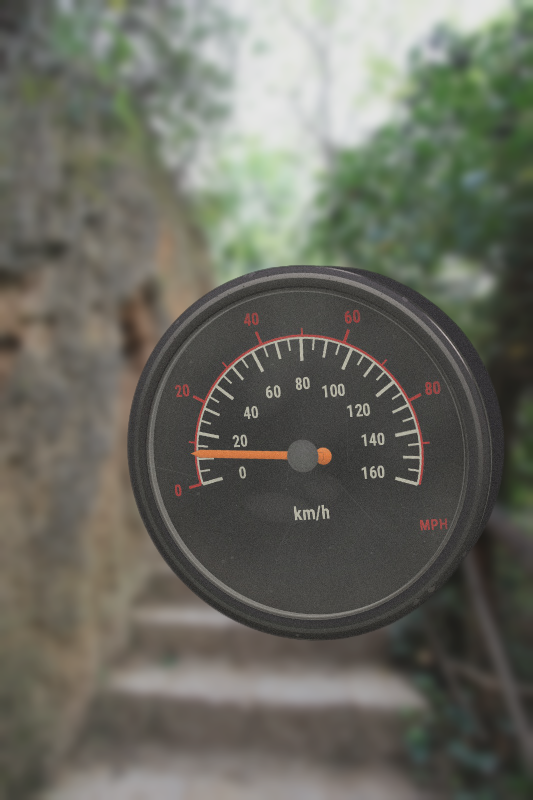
km/h 12.5
